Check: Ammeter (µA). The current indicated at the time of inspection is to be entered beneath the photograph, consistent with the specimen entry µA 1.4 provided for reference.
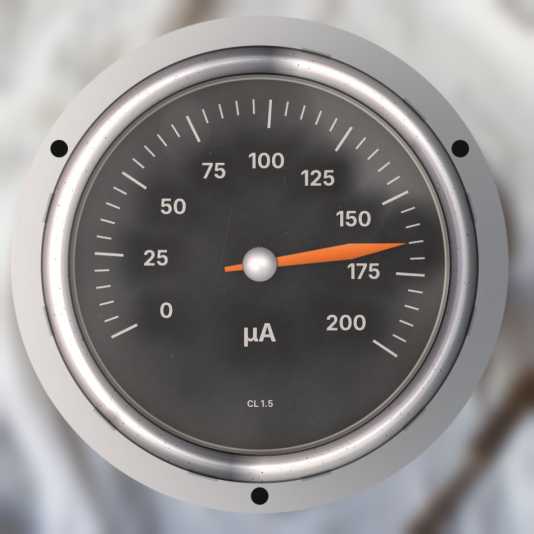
µA 165
